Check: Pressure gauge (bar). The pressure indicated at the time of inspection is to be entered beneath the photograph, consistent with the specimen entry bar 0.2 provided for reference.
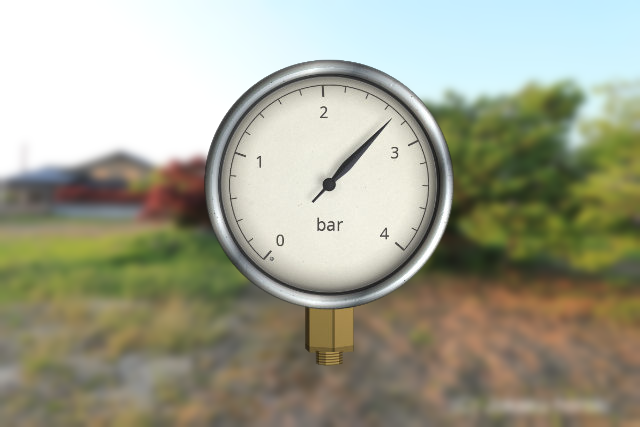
bar 2.7
